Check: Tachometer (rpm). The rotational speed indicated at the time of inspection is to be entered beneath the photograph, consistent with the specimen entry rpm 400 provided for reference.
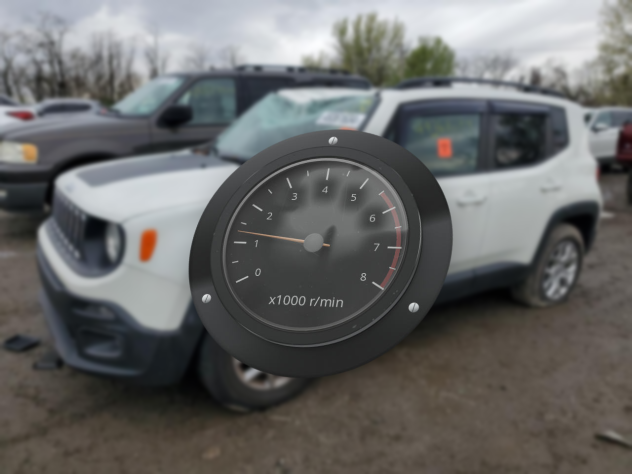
rpm 1250
